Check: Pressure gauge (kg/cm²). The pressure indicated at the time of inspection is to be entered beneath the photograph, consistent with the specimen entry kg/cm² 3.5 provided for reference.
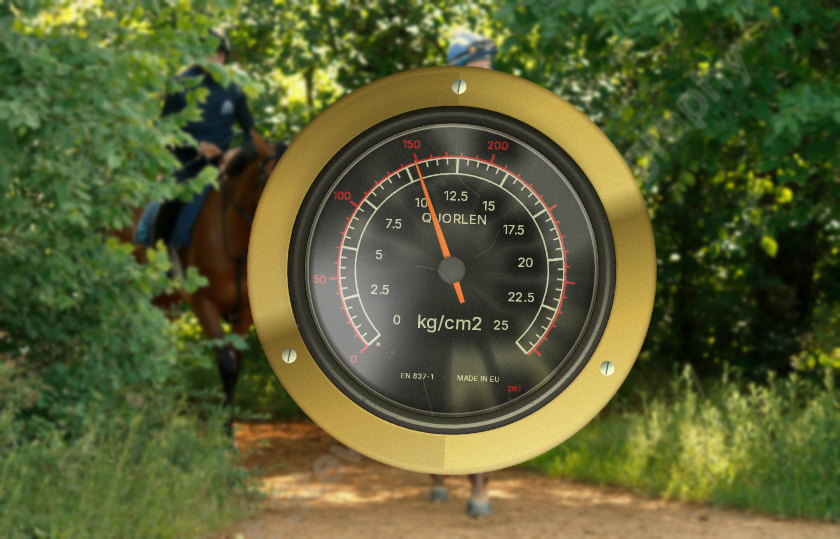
kg/cm² 10.5
